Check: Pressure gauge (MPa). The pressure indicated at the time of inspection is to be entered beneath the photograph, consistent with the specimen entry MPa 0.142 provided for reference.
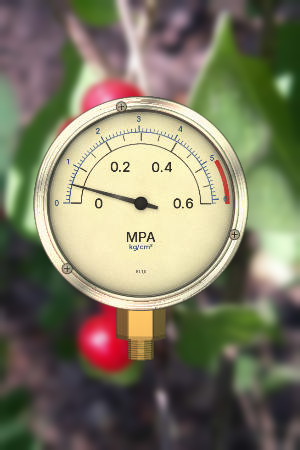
MPa 0.05
